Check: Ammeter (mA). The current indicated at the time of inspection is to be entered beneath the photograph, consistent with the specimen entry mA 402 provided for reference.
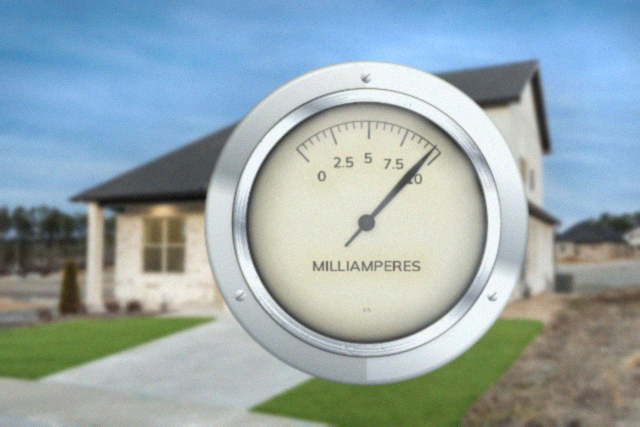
mA 9.5
